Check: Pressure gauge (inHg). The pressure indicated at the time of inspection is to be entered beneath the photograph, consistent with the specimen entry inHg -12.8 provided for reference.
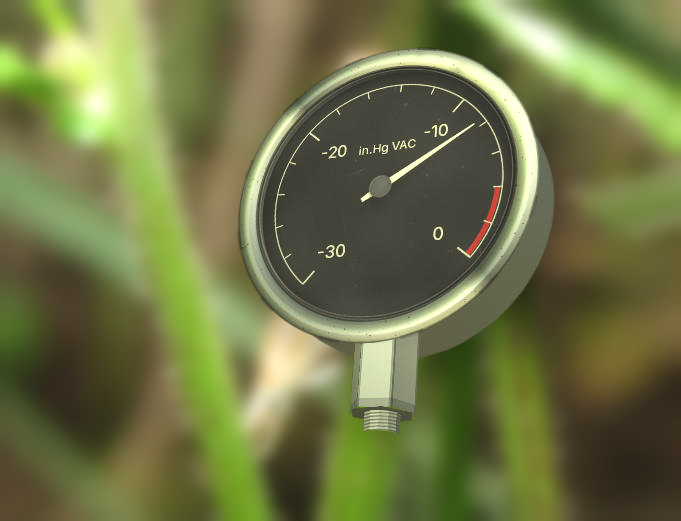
inHg -8
